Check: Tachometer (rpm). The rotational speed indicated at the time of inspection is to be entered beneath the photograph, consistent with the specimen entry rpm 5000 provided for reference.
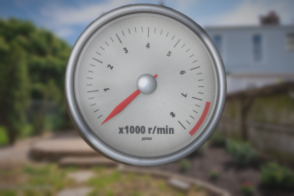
rpm 0
